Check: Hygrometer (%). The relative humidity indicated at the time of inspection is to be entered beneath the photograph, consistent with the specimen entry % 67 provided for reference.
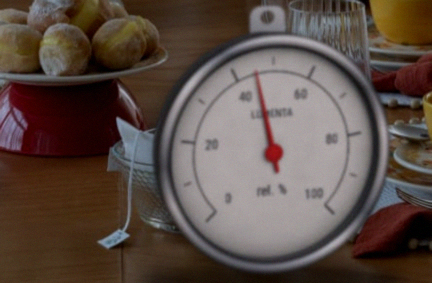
% 45
